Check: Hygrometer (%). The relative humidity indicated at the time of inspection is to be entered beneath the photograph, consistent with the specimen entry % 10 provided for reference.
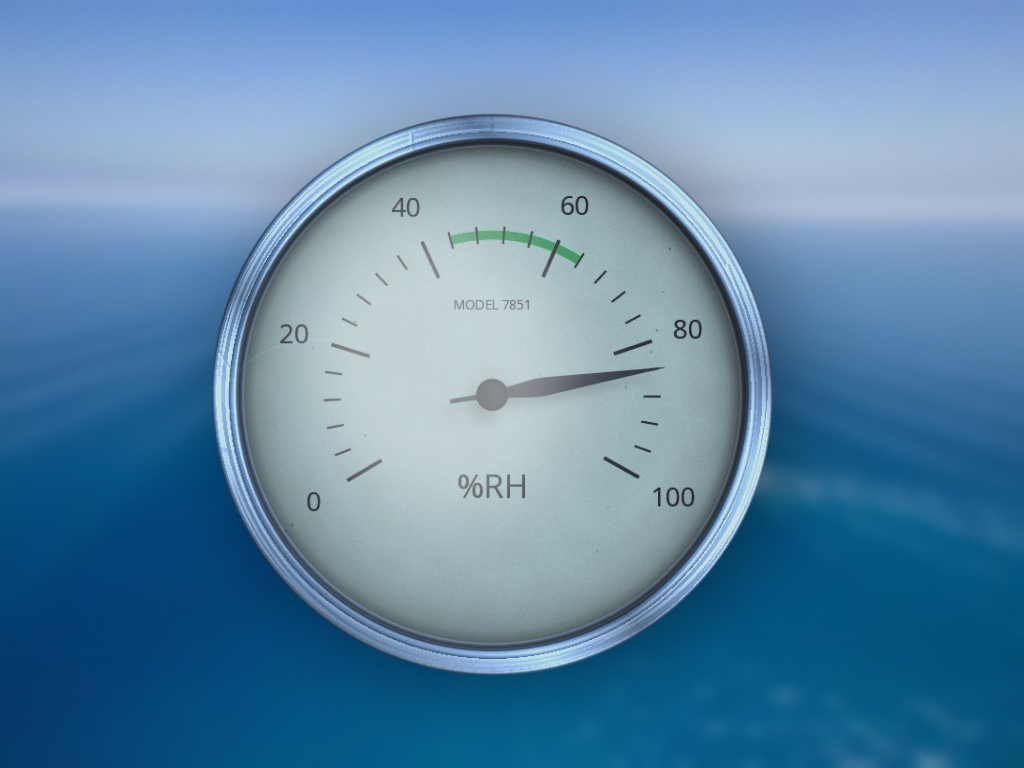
% 84
